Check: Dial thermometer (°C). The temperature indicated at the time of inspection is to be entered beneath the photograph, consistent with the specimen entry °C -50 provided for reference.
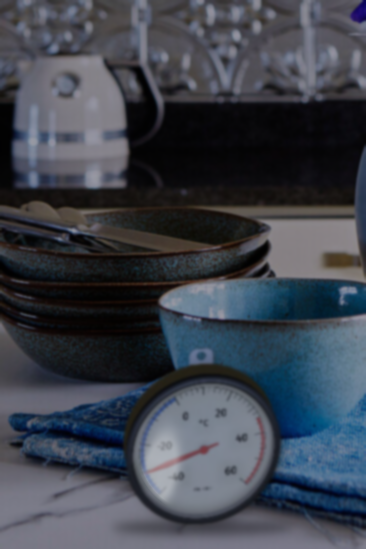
°C -30
